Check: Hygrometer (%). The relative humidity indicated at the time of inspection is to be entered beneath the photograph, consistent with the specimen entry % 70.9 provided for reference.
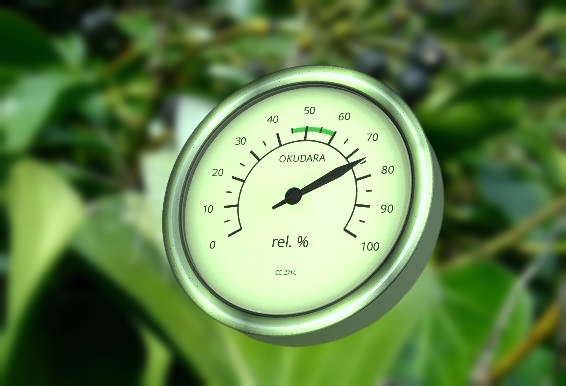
% 75
